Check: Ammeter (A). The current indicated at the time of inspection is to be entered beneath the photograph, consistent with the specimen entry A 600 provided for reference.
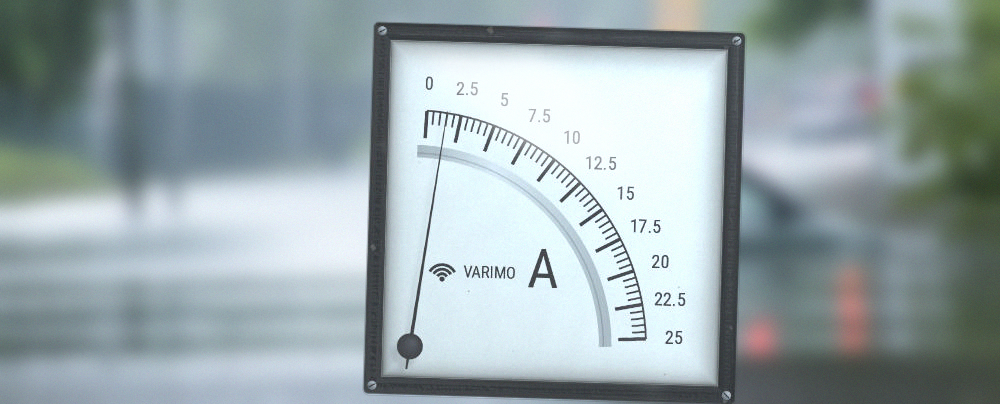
A 1.5
